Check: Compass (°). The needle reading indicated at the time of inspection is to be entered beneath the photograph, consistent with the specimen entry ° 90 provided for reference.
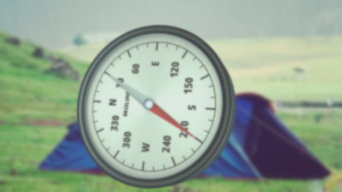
° 210
